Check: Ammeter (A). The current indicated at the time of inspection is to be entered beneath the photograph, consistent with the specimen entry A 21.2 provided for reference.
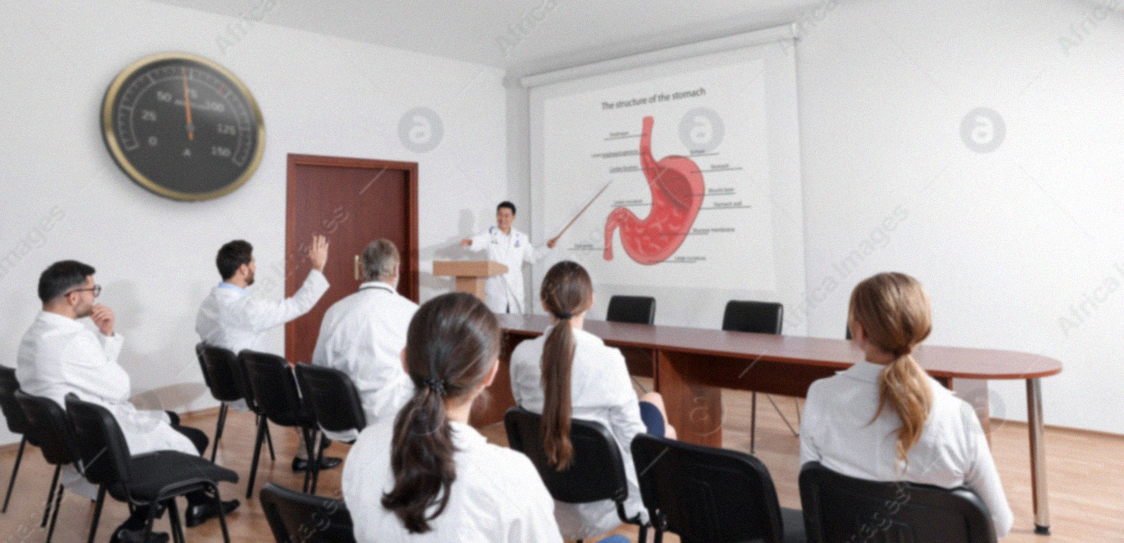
A 70
